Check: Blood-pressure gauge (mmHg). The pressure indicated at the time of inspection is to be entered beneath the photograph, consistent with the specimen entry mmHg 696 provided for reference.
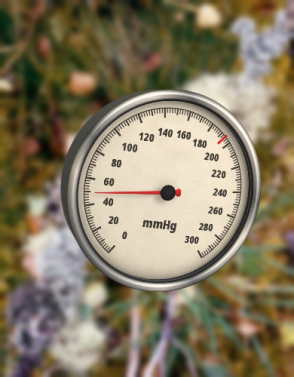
mmHg 50
